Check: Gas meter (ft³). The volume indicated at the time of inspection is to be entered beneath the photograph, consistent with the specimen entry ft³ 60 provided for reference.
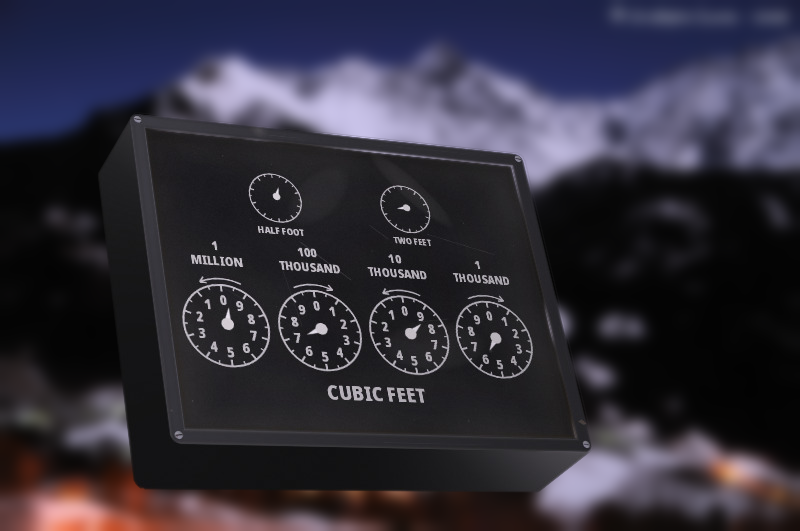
ft³ 968600
